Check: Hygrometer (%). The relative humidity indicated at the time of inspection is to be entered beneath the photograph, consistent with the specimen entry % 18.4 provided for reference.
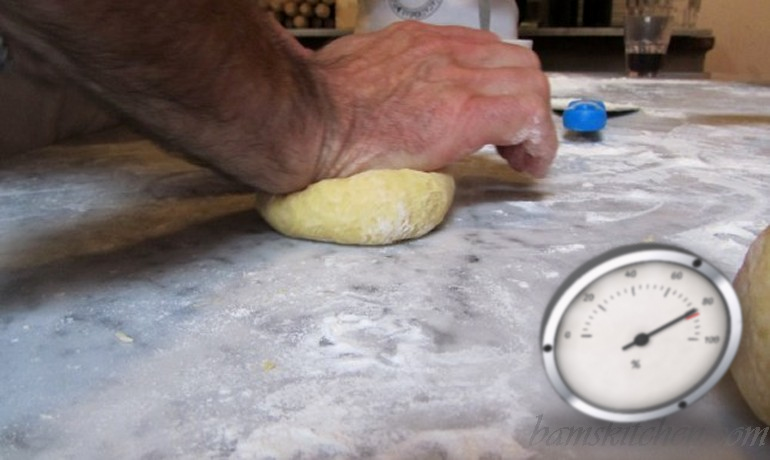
% 80
